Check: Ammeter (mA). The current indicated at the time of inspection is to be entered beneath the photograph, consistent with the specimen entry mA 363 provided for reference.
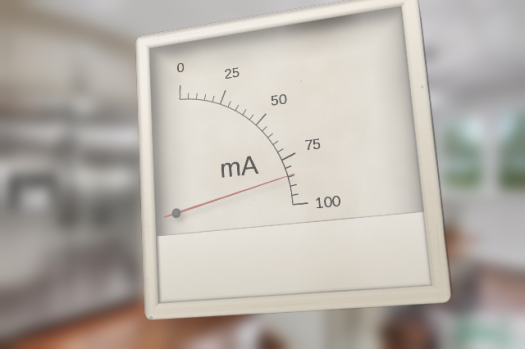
mA 85
